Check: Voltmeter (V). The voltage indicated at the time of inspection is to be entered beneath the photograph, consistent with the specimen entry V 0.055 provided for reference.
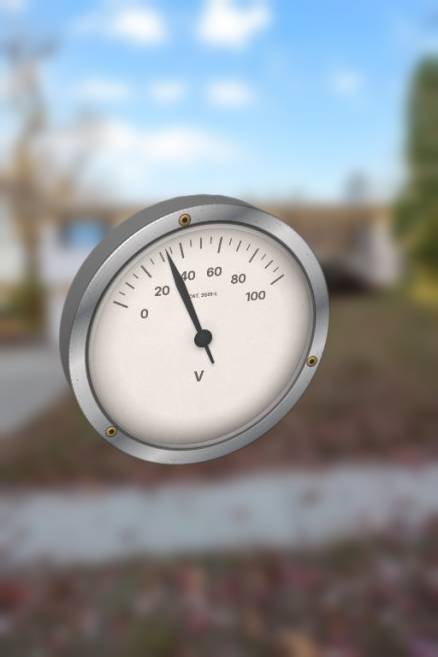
V 32.5
